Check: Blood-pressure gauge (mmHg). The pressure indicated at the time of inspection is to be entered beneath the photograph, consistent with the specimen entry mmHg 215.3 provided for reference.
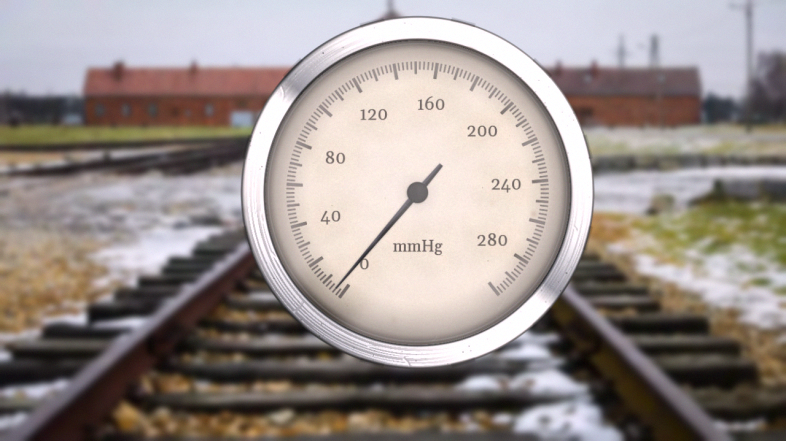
mmHg 4
